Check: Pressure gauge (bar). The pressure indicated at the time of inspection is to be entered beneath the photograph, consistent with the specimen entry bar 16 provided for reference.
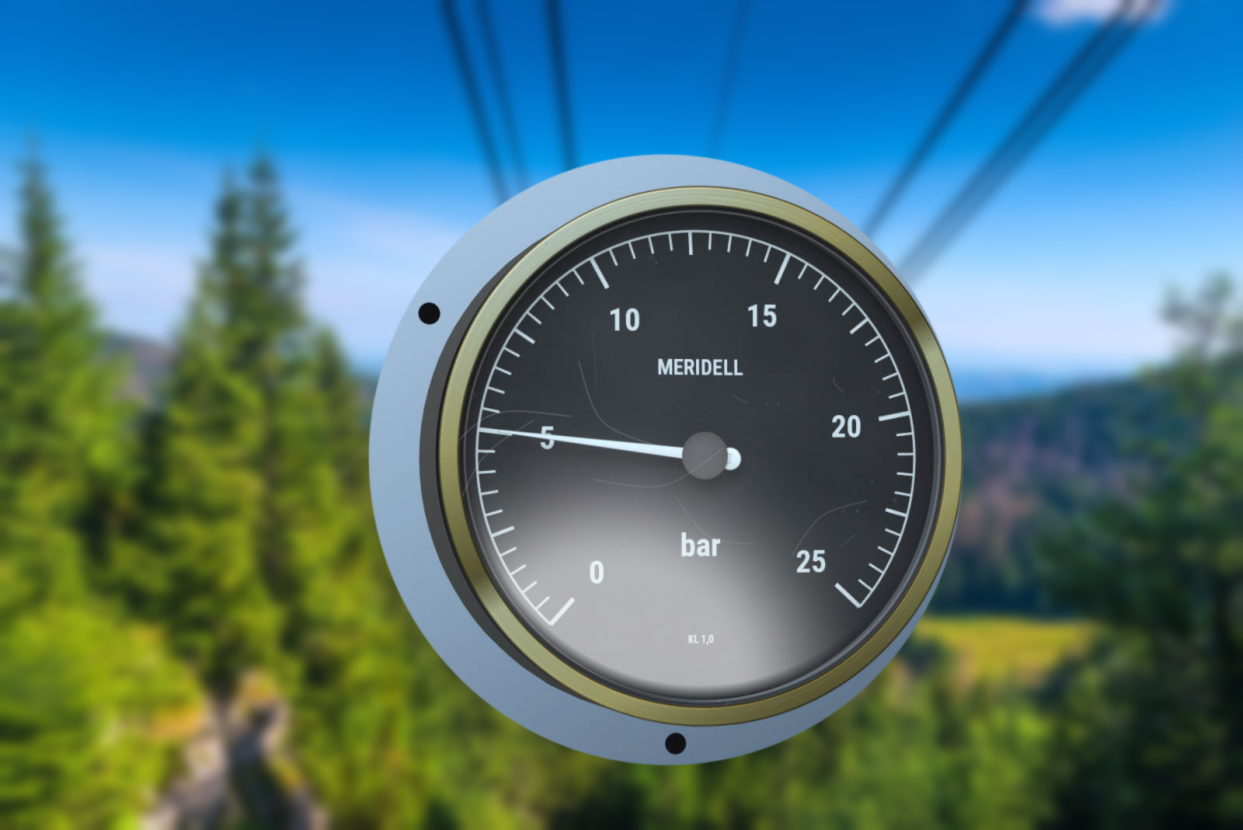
bar 5
